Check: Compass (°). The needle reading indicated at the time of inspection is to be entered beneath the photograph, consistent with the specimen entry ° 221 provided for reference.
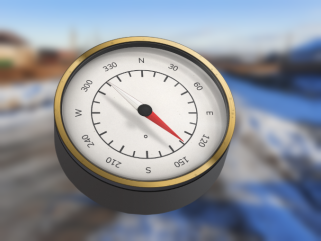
° 135
